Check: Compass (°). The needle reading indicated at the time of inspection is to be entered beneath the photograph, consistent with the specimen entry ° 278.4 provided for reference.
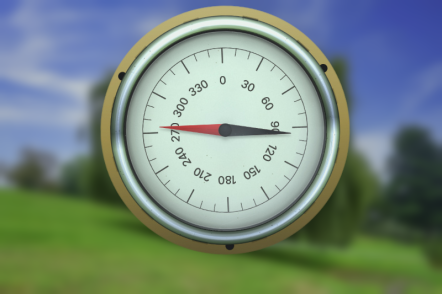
° 275
